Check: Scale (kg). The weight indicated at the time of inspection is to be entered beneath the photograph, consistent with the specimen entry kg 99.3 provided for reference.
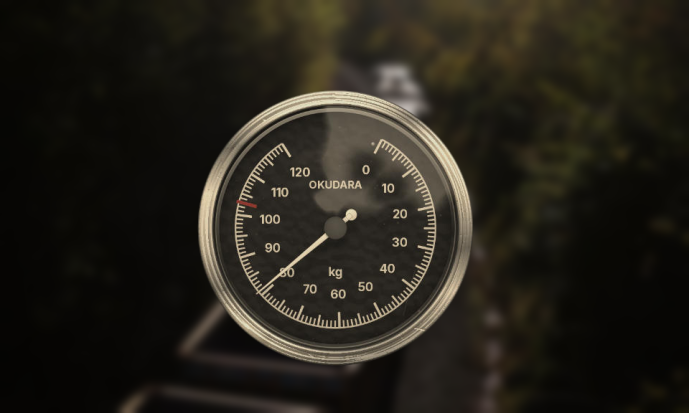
kg 81
